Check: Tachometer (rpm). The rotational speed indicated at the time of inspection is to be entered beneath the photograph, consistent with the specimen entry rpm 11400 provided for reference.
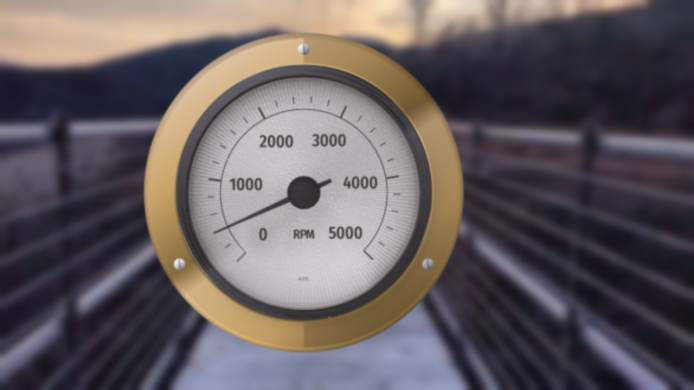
rpm 400
